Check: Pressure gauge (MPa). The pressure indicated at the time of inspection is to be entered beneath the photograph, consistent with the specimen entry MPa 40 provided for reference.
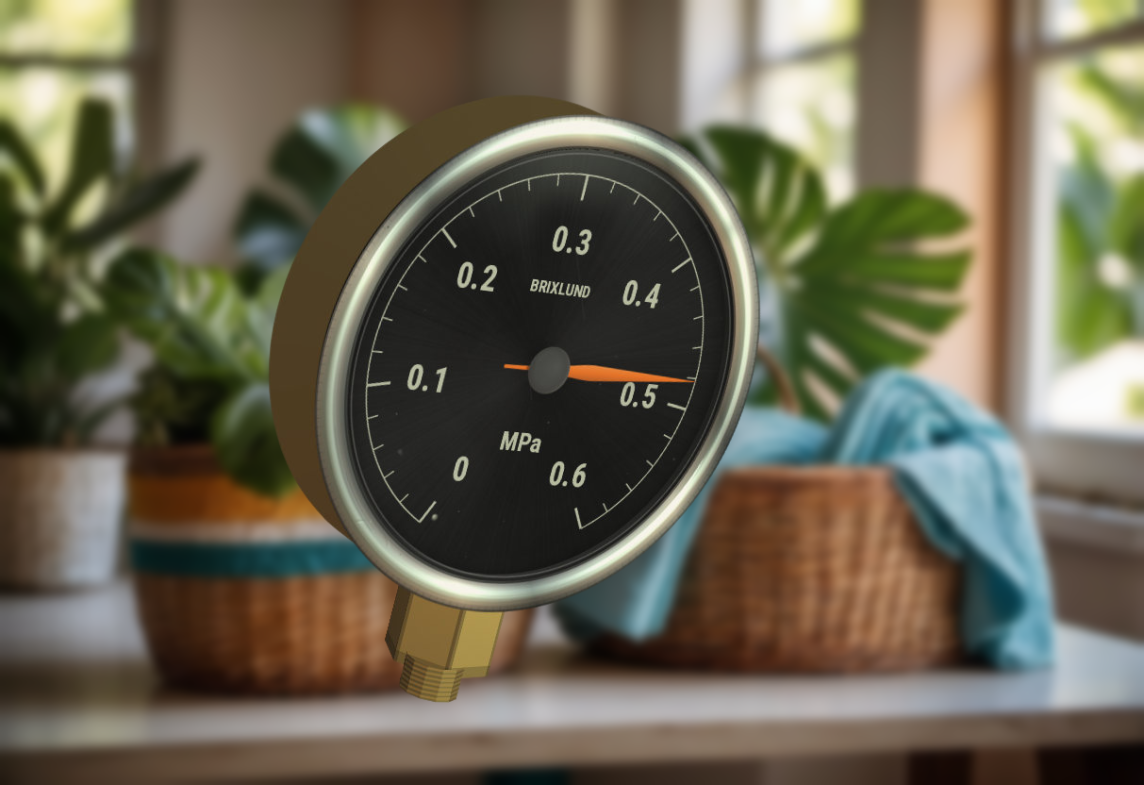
MPa 0.48
